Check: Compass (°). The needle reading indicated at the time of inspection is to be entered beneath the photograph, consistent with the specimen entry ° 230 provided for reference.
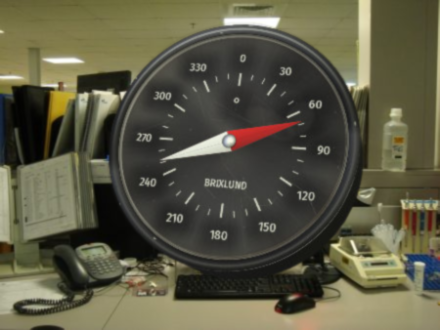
° 70
